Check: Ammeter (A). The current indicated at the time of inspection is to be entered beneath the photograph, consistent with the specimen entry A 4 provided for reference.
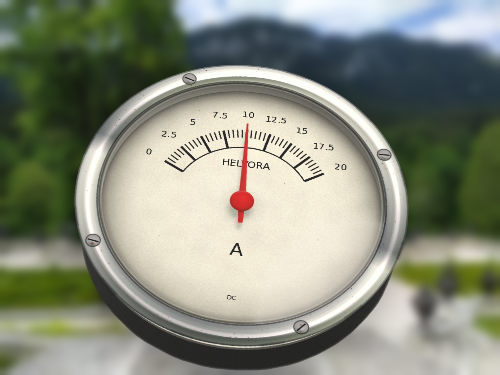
A 10
